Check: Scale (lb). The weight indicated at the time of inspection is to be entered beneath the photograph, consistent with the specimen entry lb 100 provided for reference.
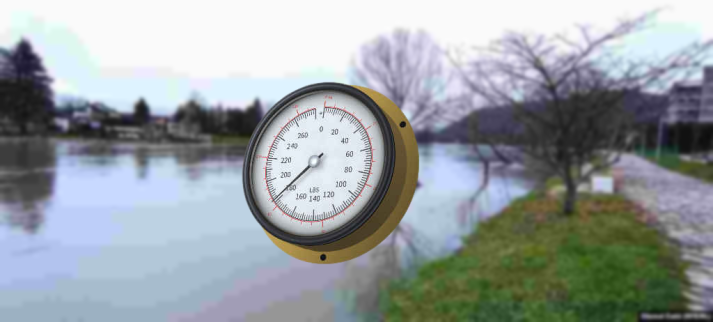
lb 180
